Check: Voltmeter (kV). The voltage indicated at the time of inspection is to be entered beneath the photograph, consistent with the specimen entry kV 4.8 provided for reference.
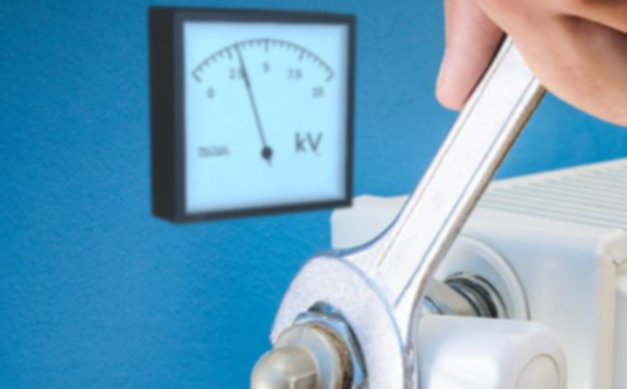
kV 3
